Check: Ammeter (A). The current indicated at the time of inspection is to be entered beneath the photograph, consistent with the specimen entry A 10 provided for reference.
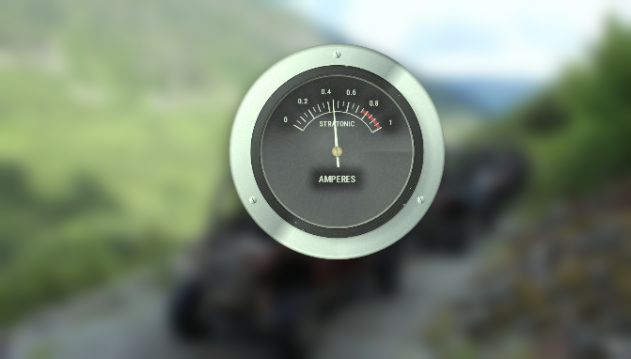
A 0.45
